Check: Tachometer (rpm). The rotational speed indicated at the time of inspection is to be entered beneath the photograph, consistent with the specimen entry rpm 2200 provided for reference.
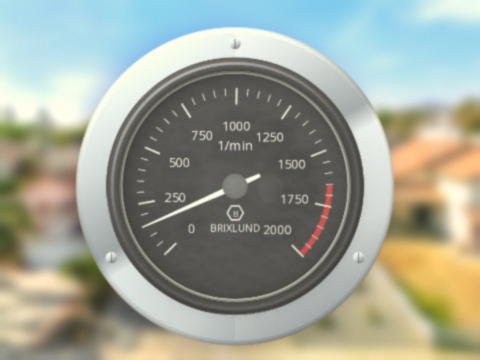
rpm 150
